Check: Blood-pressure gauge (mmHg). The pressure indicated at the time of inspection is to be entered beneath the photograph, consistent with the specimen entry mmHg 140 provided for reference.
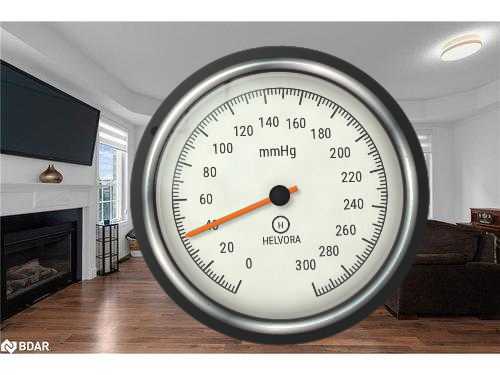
mmHg 40
